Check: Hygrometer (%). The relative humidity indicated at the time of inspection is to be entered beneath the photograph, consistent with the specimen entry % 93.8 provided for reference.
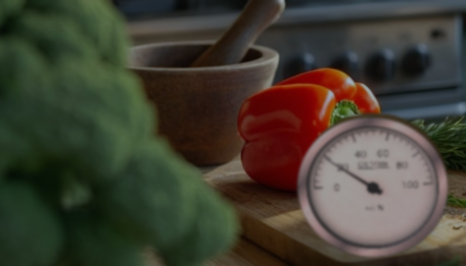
% 20
